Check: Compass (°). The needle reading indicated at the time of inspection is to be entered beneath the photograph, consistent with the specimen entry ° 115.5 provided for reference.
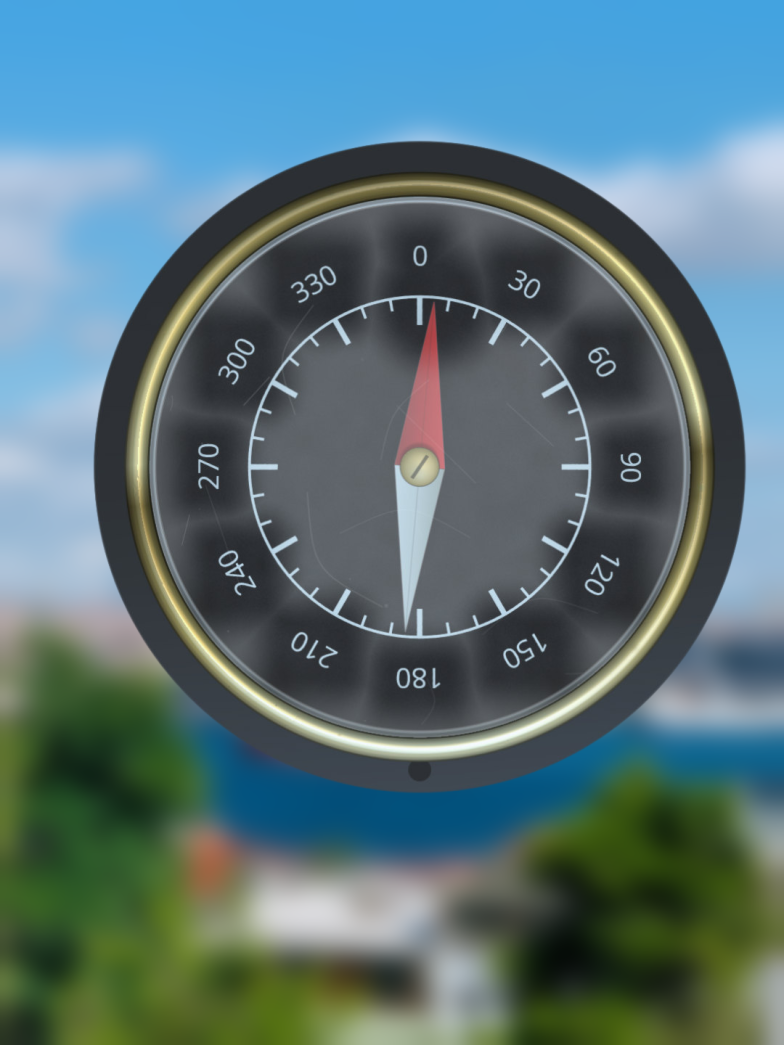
° 5
